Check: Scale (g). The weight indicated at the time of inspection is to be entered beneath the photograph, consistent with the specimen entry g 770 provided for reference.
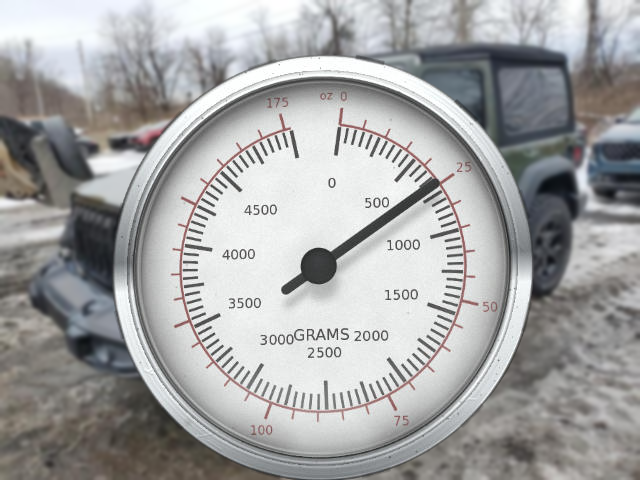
g 700
